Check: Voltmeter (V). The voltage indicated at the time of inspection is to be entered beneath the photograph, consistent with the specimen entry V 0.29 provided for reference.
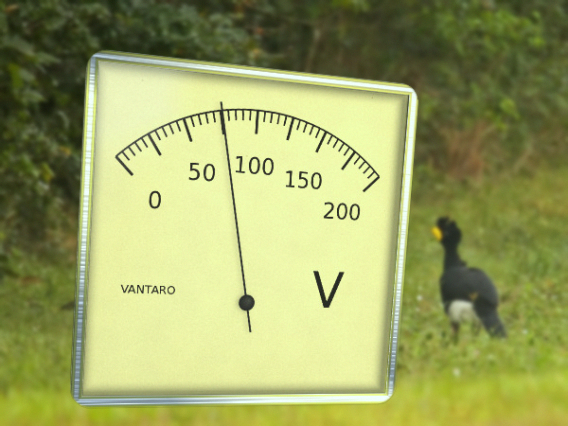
V 75
